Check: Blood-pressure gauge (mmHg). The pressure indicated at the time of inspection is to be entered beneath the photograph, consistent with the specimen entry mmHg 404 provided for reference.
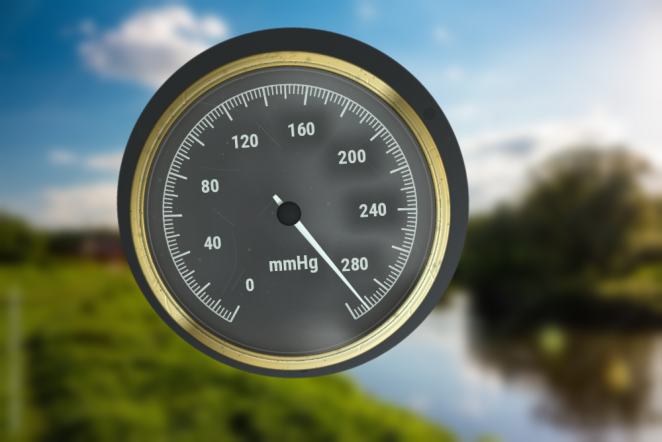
mmHg 292
